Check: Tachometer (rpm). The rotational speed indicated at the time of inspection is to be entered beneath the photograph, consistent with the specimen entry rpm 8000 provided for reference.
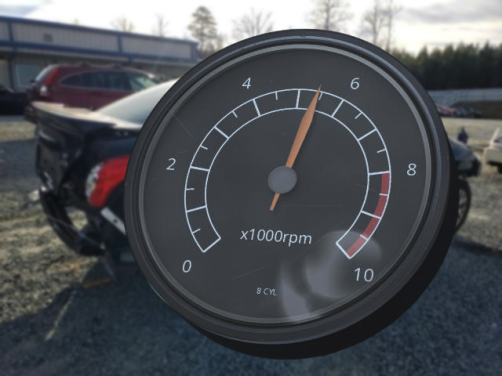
rpm 5500
